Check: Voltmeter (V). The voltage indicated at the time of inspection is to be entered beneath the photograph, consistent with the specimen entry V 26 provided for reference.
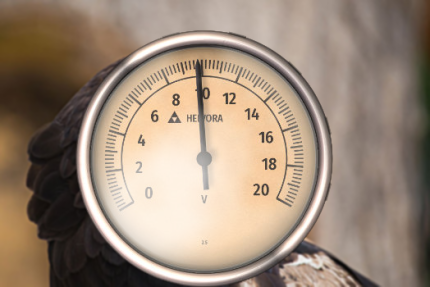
V 9.8
